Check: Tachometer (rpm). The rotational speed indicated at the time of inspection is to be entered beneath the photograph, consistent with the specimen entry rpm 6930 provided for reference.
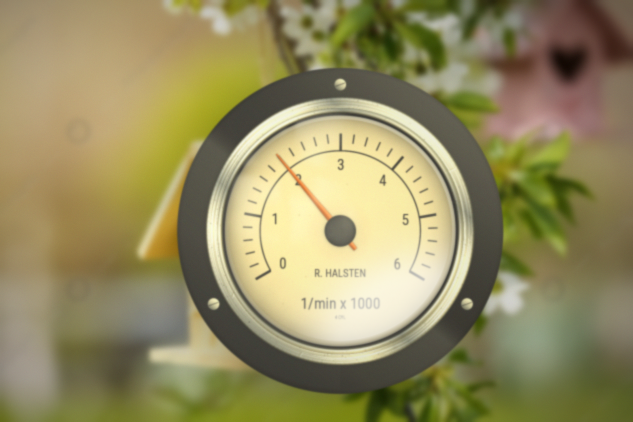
rpm 2000
